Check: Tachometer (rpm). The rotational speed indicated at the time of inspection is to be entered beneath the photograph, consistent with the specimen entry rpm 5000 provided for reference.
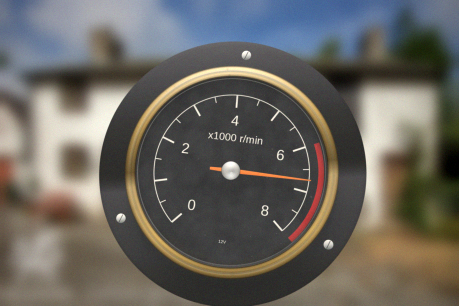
rpm 6750
